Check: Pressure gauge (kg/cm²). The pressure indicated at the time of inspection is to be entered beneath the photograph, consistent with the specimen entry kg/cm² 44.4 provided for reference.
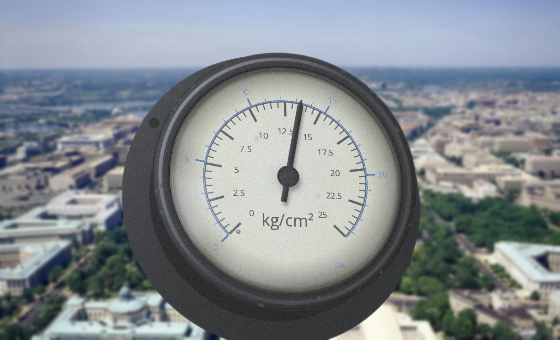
kg/cm² 13.5
